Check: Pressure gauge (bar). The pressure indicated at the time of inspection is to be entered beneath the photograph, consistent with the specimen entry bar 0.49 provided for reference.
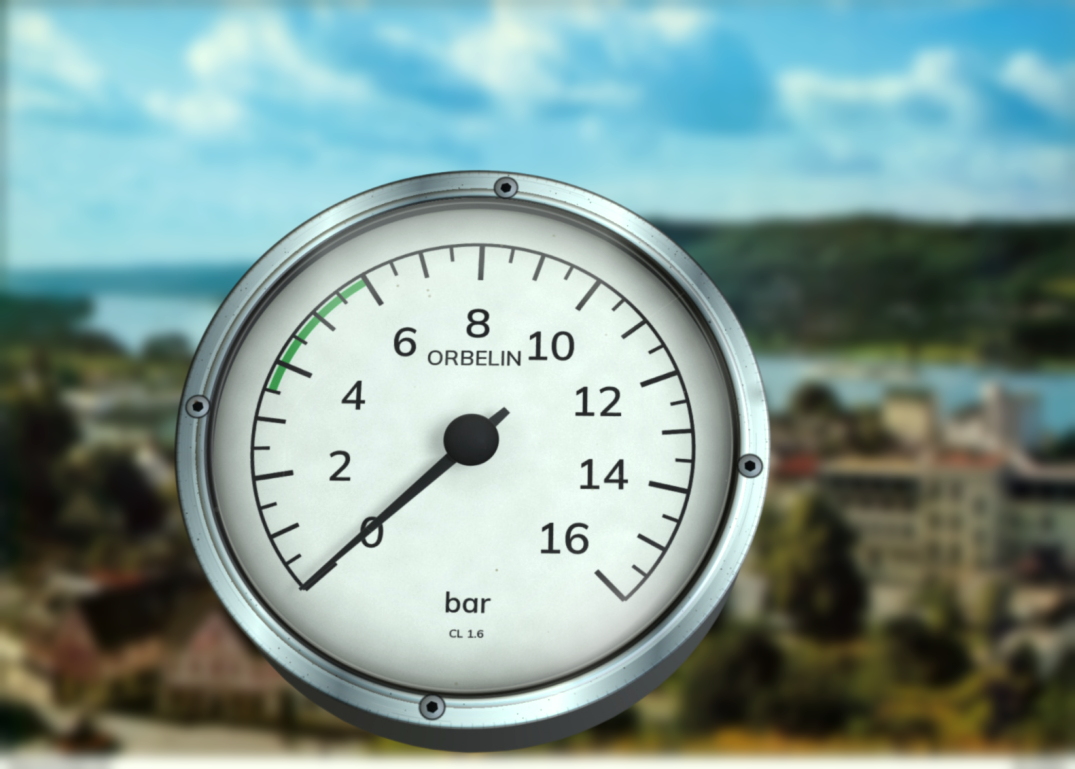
bar 0
